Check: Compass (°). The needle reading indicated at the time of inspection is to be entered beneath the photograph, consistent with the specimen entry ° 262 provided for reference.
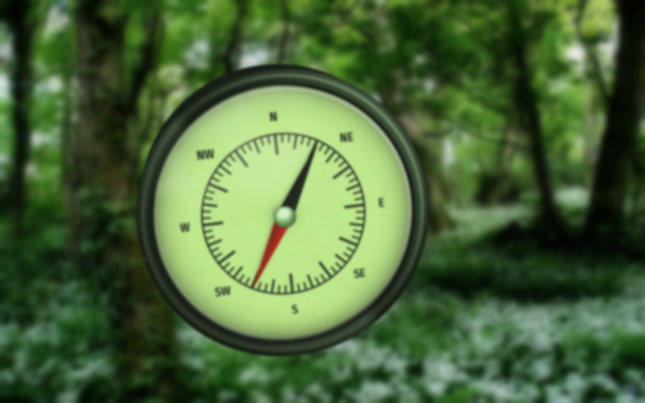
° 210
